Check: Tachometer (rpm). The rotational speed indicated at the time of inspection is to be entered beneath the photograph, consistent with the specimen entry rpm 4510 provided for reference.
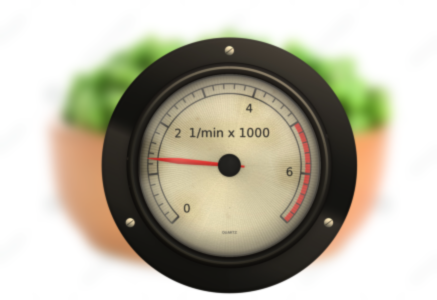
rpm 1300
